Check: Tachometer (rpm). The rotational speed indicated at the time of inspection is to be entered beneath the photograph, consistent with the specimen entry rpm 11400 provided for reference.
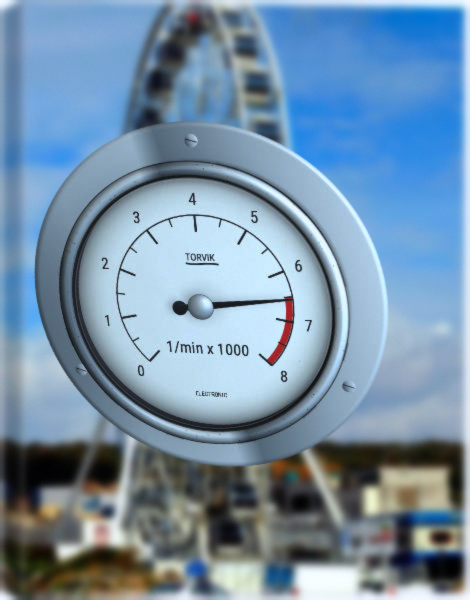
rpm 6500
